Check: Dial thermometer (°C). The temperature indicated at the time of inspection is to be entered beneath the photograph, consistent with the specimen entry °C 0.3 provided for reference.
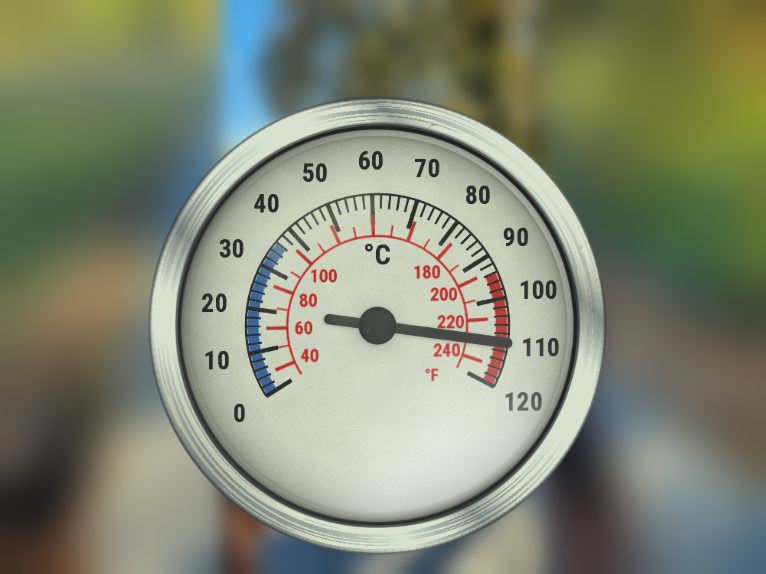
°C 110
